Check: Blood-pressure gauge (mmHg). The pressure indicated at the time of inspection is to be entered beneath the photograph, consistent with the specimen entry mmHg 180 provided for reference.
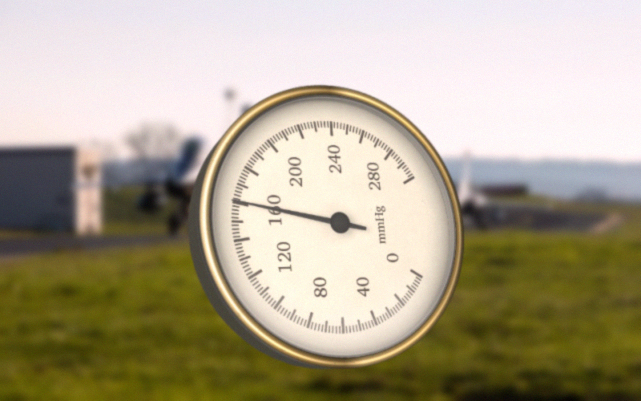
mmHg 160
